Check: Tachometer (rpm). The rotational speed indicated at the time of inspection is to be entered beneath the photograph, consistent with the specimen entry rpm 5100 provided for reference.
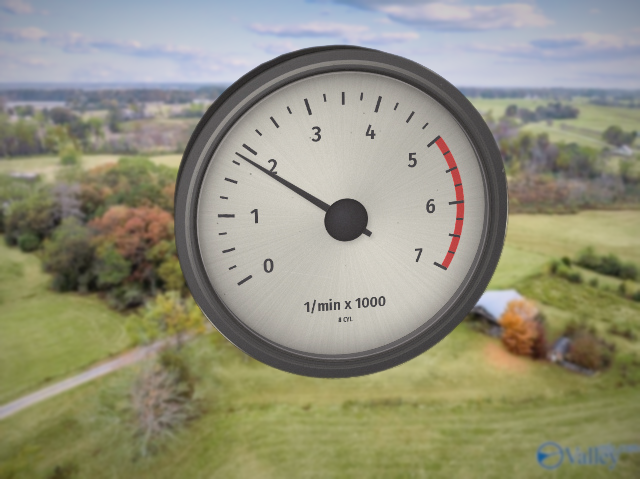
rpm 1875
